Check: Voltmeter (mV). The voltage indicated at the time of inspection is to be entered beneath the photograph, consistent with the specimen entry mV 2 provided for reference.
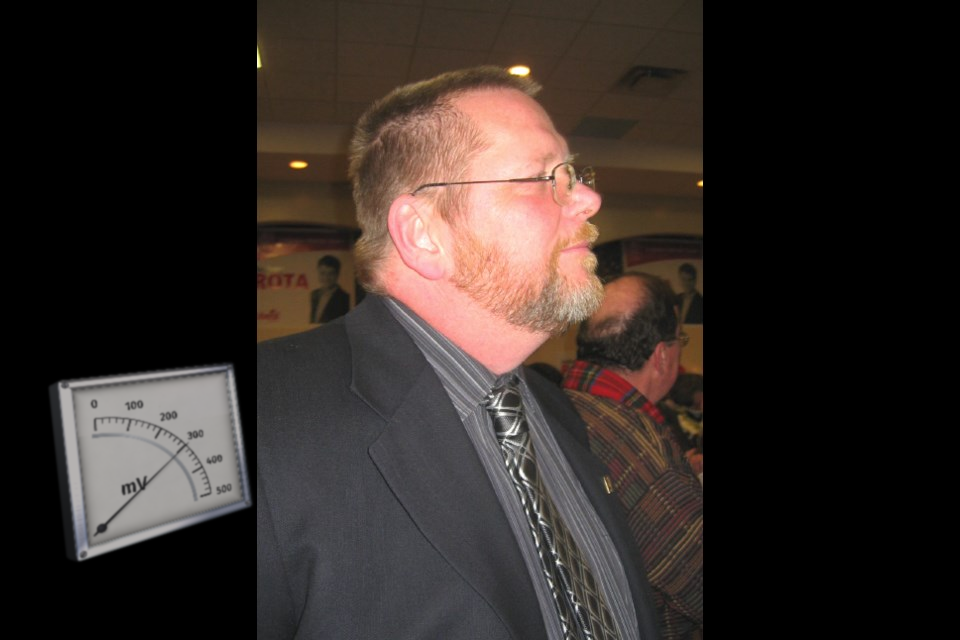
mV 300
